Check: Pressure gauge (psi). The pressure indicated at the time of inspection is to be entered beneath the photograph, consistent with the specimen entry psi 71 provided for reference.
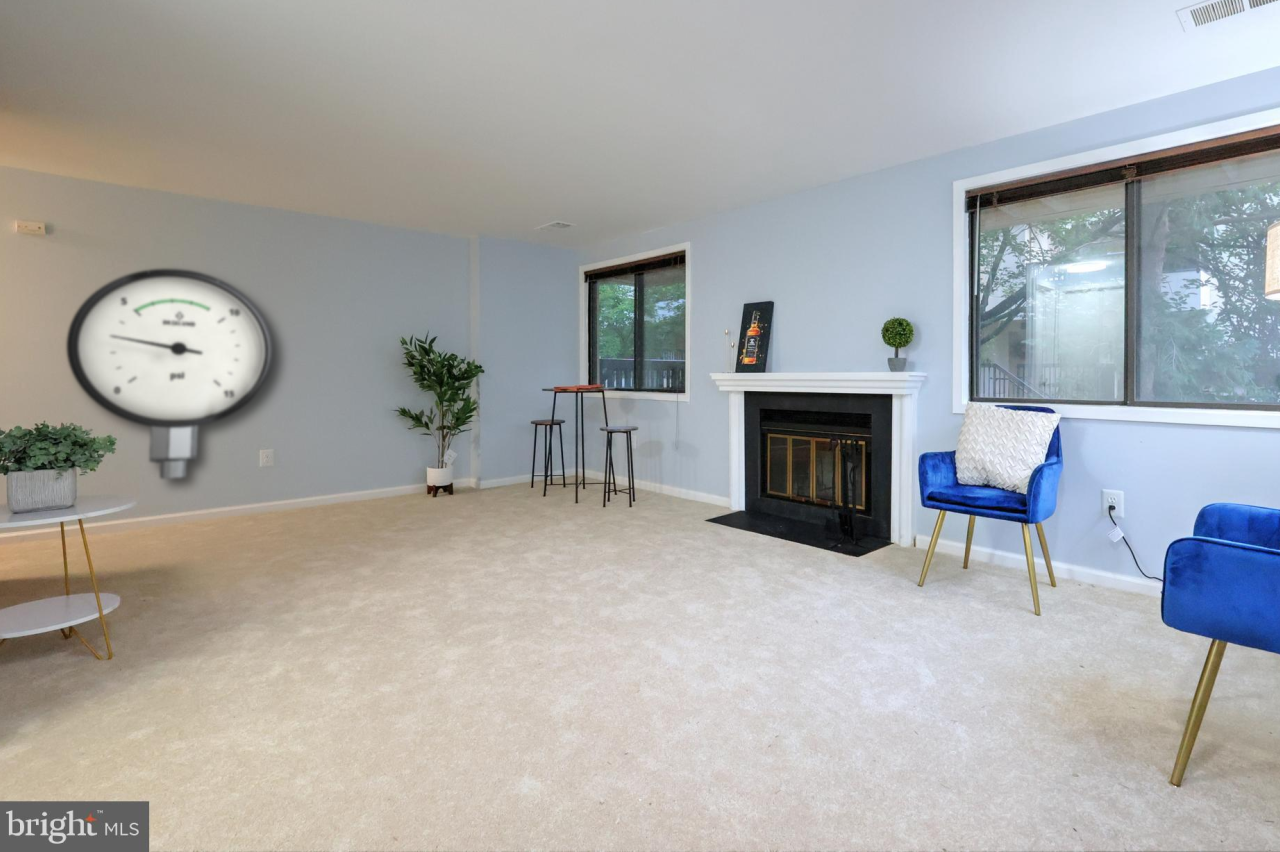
psi 3
